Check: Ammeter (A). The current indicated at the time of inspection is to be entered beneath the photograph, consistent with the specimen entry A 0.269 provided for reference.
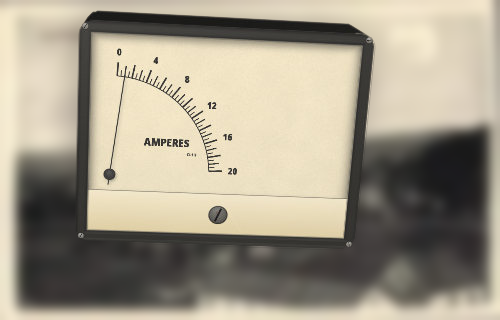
A 1
